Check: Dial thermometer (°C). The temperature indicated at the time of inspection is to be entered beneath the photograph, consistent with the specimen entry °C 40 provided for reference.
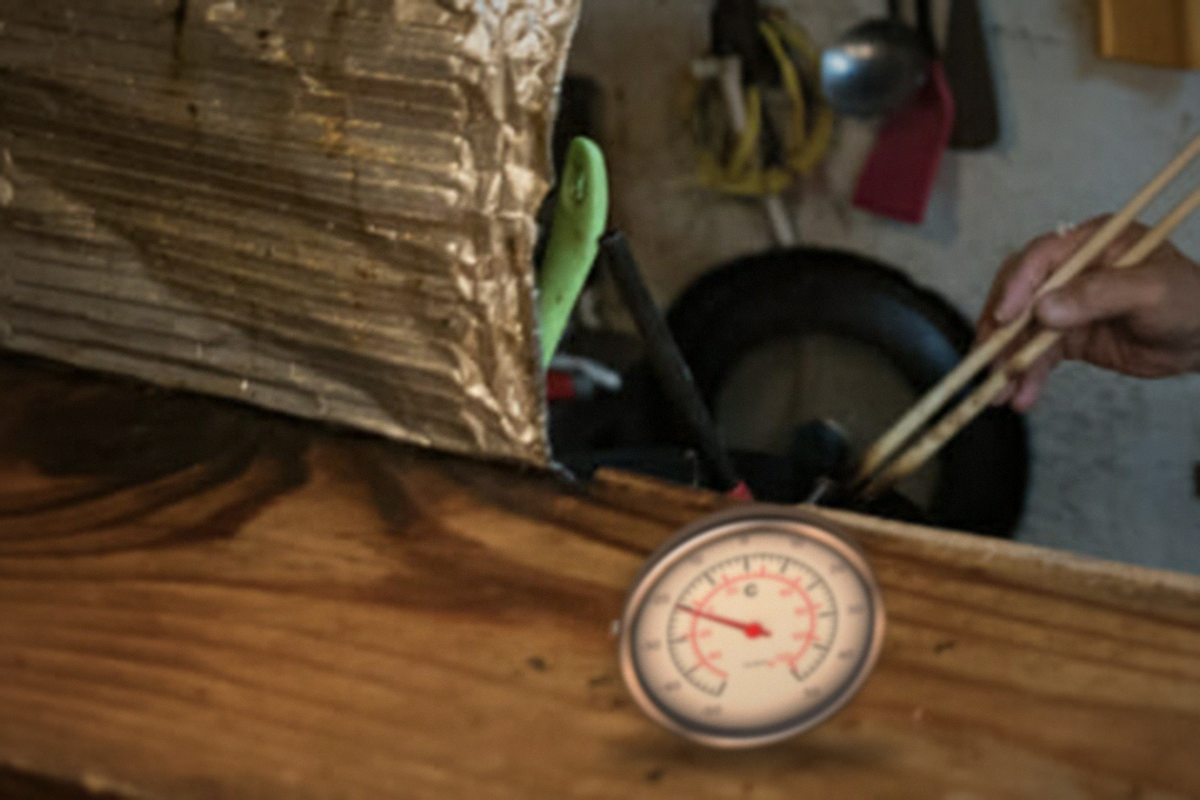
°C -20
